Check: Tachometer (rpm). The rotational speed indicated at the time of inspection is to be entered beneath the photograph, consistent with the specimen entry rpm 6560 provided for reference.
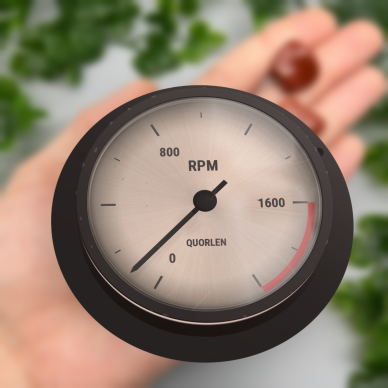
rpm 100
